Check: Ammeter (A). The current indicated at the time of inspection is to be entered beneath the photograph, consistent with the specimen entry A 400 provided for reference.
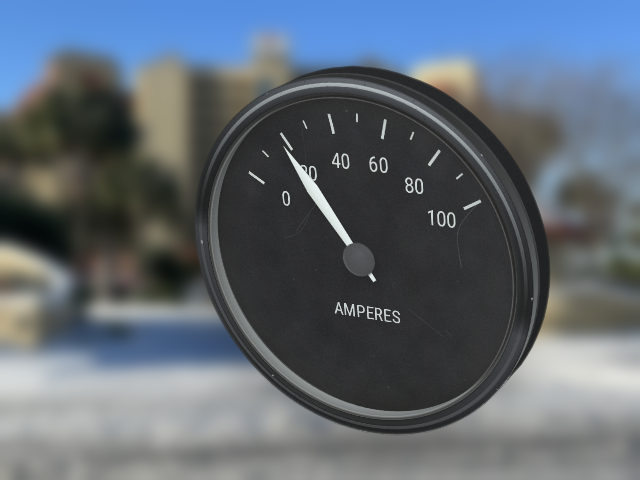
A 20
